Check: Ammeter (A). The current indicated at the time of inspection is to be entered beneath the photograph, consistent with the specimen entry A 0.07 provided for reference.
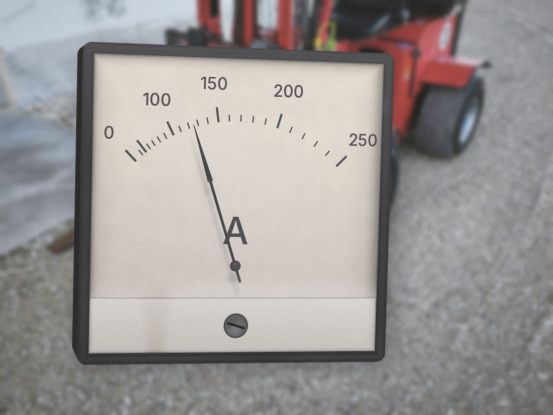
A 125
